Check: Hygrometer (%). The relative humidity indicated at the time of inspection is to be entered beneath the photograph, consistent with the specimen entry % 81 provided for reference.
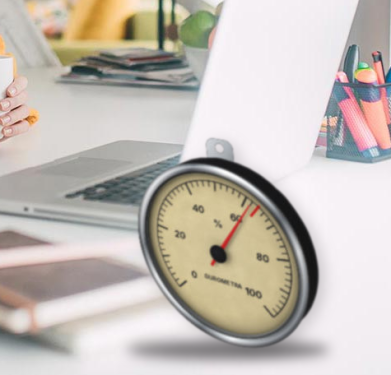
% 62
